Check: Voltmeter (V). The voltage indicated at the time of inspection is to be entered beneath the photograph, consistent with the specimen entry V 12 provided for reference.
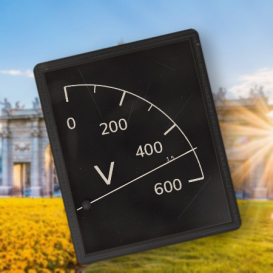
V 500
